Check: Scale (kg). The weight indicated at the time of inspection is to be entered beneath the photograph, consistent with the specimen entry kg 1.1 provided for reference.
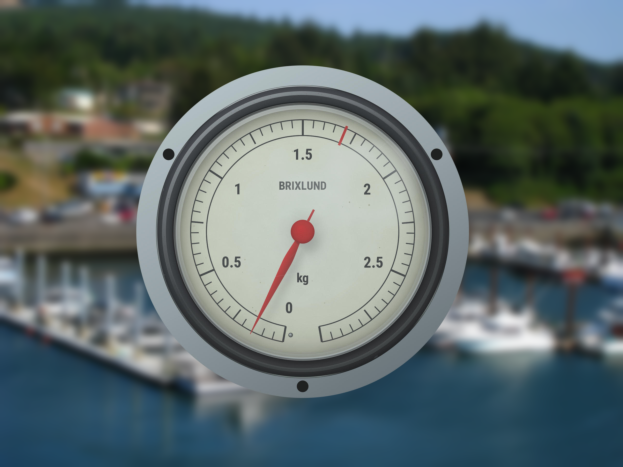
kg 0.15
